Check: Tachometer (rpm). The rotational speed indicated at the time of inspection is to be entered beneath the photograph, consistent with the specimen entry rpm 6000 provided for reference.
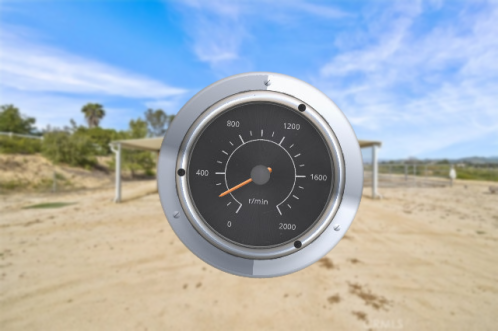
rpm 200
